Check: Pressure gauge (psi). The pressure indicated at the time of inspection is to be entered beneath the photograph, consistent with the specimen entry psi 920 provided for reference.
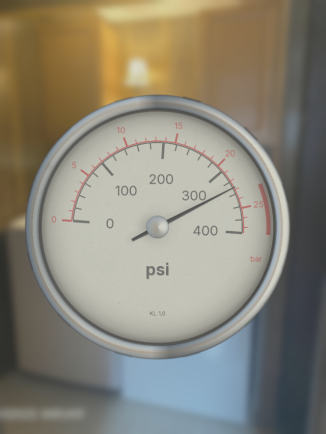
psi 330
